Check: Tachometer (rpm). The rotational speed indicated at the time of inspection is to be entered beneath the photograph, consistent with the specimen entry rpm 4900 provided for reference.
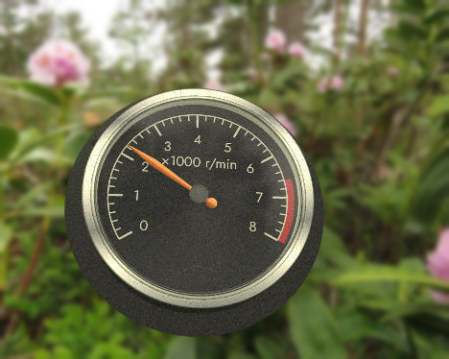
rpm 2200
